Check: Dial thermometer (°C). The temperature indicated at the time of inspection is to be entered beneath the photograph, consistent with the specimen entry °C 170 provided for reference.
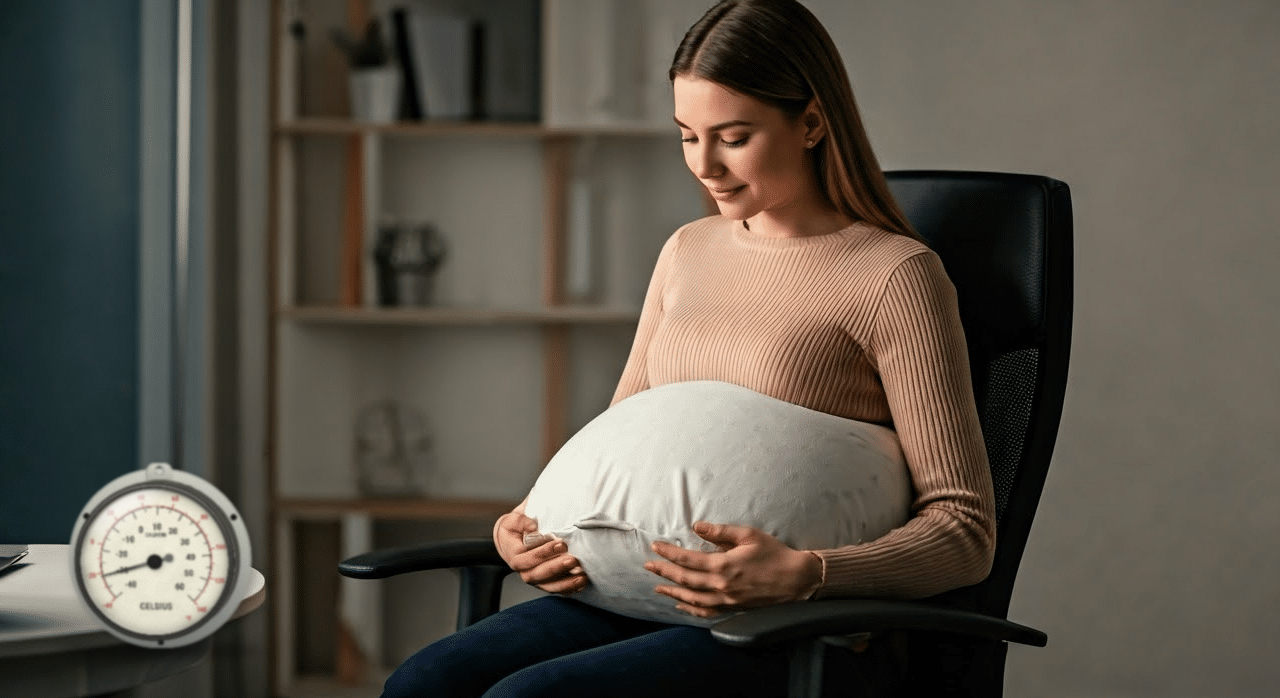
°C -30
